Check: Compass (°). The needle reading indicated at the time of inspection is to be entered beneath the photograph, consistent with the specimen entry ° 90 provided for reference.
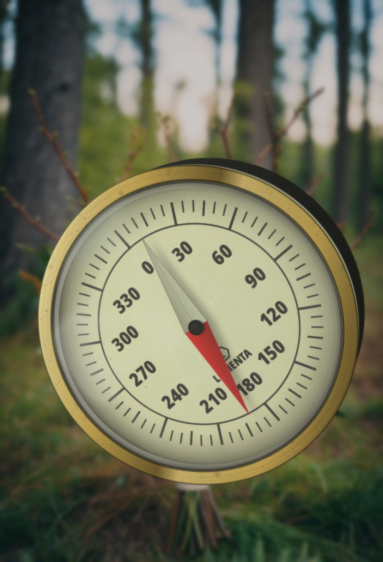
° 190
